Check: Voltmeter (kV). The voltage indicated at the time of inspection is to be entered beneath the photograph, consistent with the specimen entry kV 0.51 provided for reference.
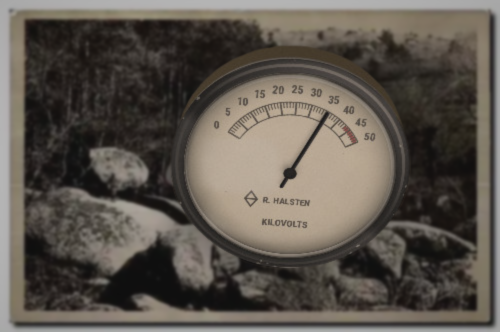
kV 35
